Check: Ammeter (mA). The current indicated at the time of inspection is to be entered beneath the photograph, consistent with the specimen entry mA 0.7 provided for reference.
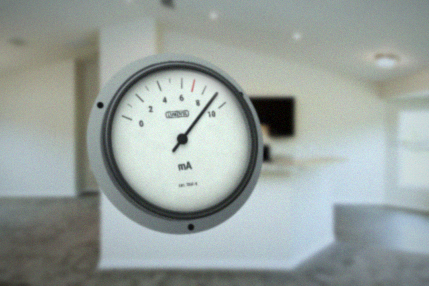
mA 9
